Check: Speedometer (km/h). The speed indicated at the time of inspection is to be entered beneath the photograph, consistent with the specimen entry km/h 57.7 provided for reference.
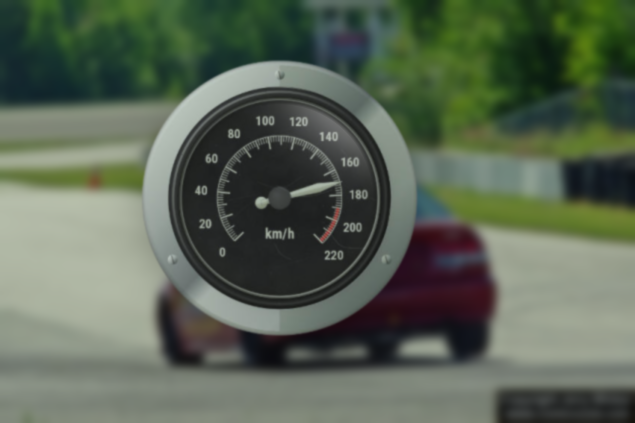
km/h 170
